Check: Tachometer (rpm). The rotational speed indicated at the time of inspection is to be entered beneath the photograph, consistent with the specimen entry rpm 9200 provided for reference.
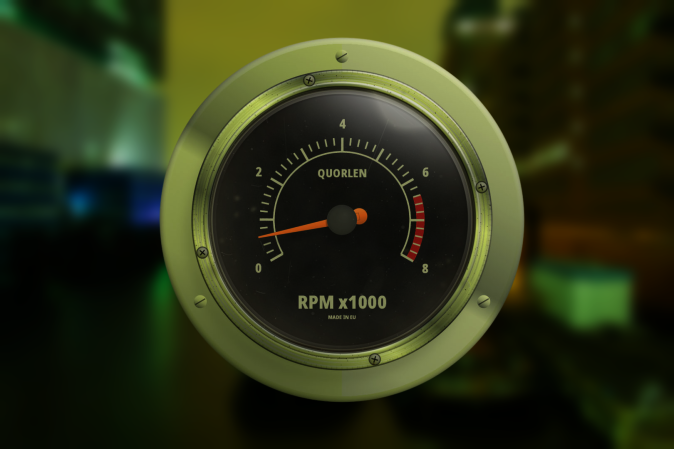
rpm 600
